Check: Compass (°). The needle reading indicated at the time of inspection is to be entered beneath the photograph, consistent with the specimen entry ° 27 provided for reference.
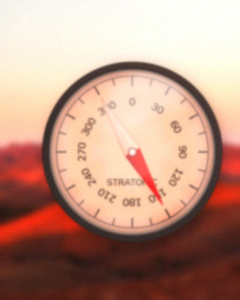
° 150
